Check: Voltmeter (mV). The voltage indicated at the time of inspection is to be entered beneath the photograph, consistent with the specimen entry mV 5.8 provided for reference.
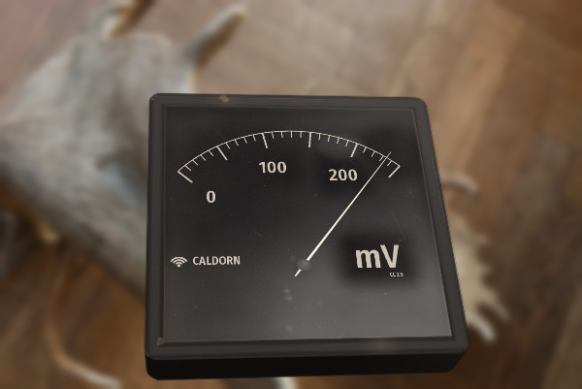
mV 235
